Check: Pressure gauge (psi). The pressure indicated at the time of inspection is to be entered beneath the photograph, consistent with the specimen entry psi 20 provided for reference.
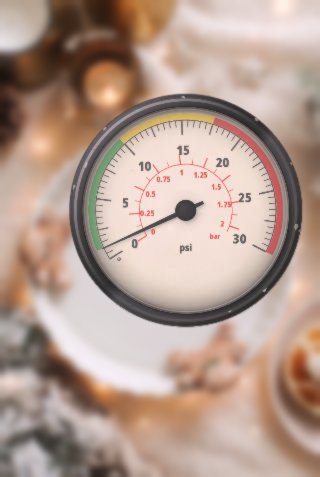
psi 1
